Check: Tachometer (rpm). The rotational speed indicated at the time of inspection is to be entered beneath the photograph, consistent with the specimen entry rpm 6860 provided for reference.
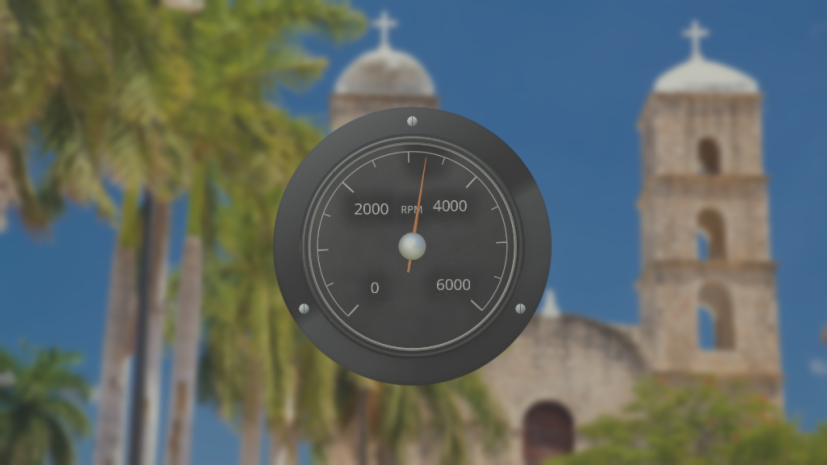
rpm 3250
